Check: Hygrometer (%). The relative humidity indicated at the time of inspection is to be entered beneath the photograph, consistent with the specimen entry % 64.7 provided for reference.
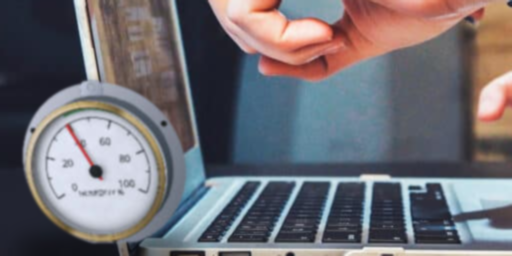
% 40
